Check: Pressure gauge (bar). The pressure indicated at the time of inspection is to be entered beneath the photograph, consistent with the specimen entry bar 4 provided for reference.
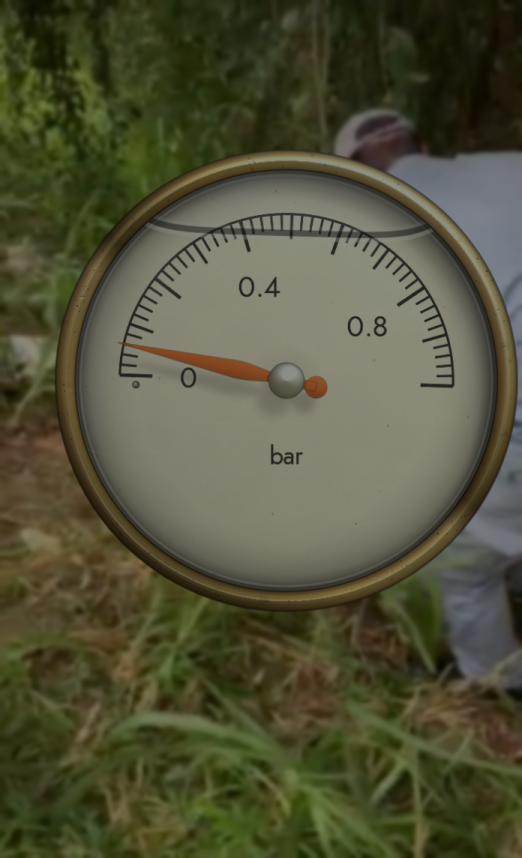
bar 0.06
